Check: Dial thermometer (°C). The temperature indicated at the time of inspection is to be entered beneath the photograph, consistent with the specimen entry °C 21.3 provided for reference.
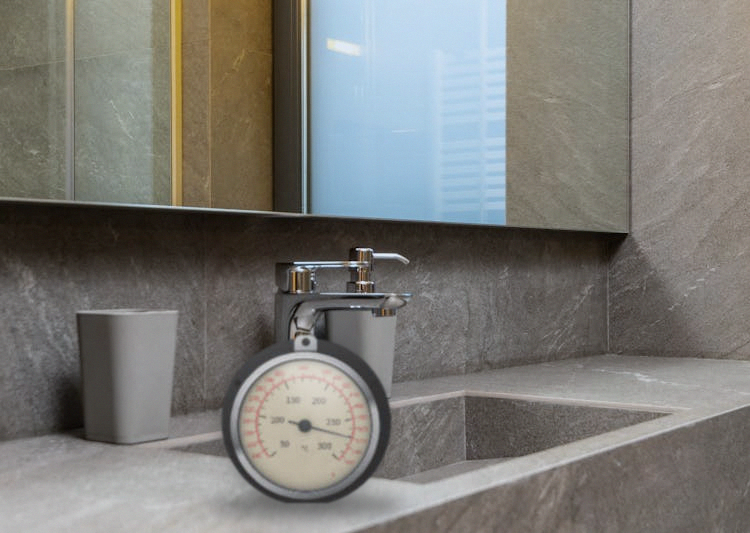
°C 270
